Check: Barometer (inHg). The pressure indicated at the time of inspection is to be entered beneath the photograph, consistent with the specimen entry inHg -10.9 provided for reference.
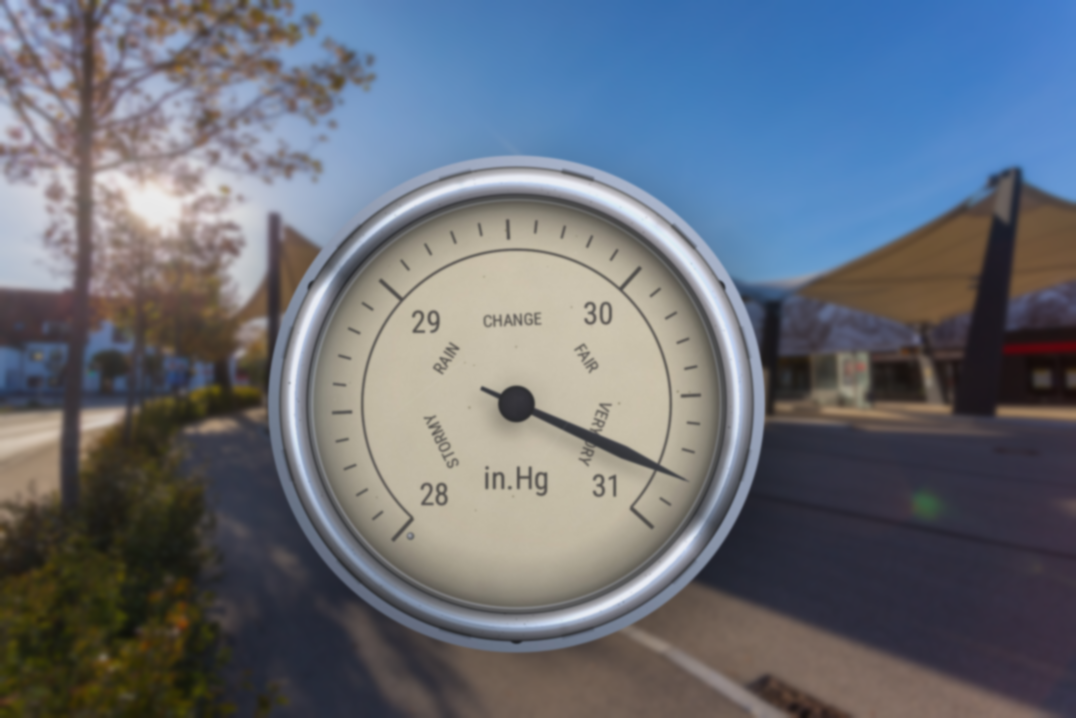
inHg 30.8
